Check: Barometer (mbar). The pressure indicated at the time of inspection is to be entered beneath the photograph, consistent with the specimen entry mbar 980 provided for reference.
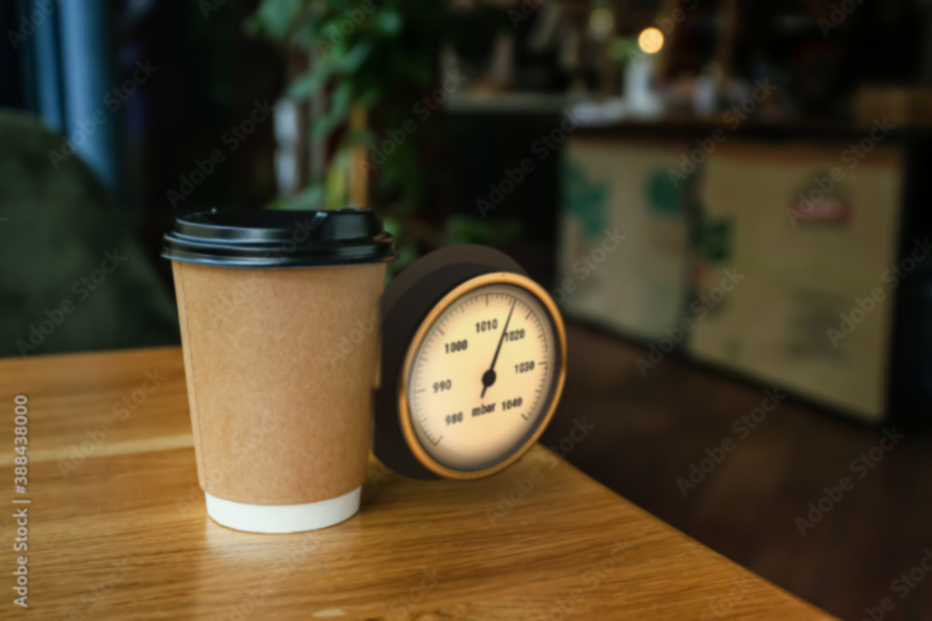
mbar 1015
